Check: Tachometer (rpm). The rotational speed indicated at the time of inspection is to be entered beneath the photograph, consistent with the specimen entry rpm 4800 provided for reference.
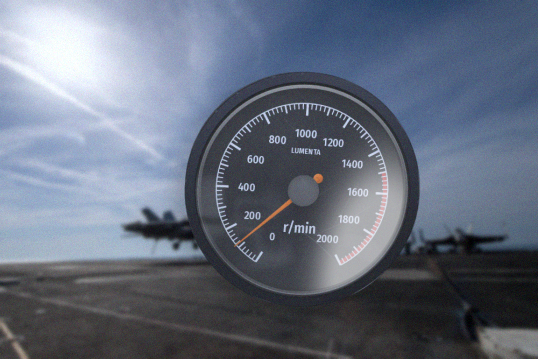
rpm 120
